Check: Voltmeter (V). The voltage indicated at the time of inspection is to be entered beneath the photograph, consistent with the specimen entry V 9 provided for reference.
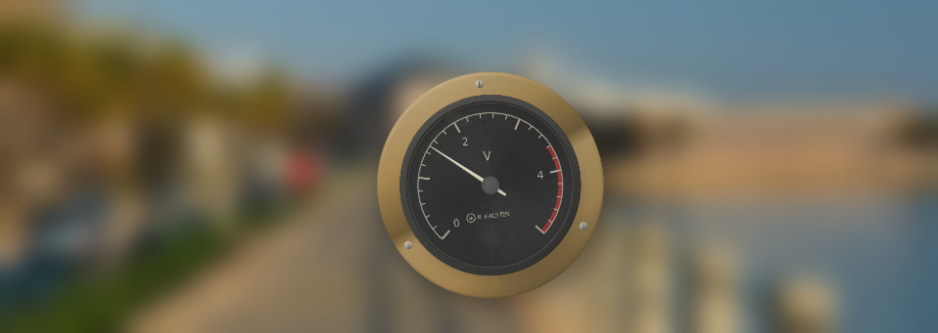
V 1.5
